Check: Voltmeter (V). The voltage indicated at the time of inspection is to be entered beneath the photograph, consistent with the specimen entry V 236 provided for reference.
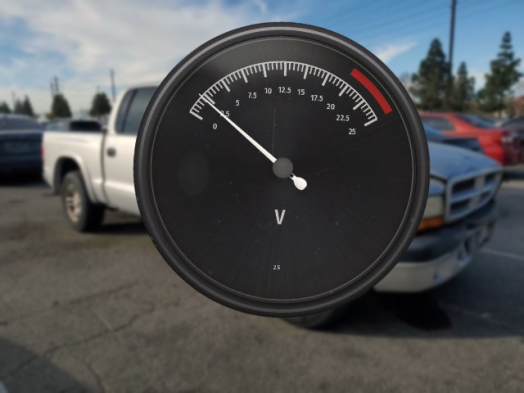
V 2
